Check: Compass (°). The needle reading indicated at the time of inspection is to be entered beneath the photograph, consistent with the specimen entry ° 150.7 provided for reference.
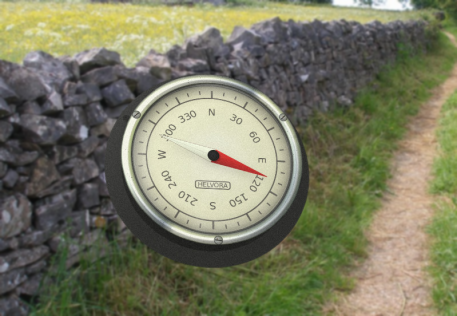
° 110
